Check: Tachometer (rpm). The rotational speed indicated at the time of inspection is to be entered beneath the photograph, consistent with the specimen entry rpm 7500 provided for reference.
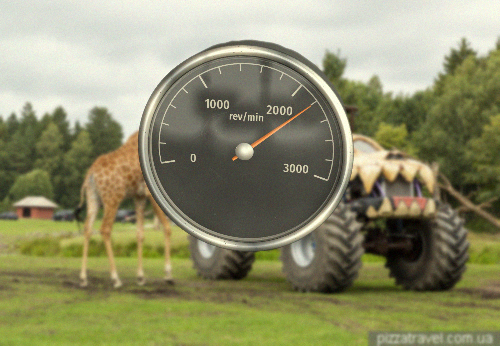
rpm 2200
